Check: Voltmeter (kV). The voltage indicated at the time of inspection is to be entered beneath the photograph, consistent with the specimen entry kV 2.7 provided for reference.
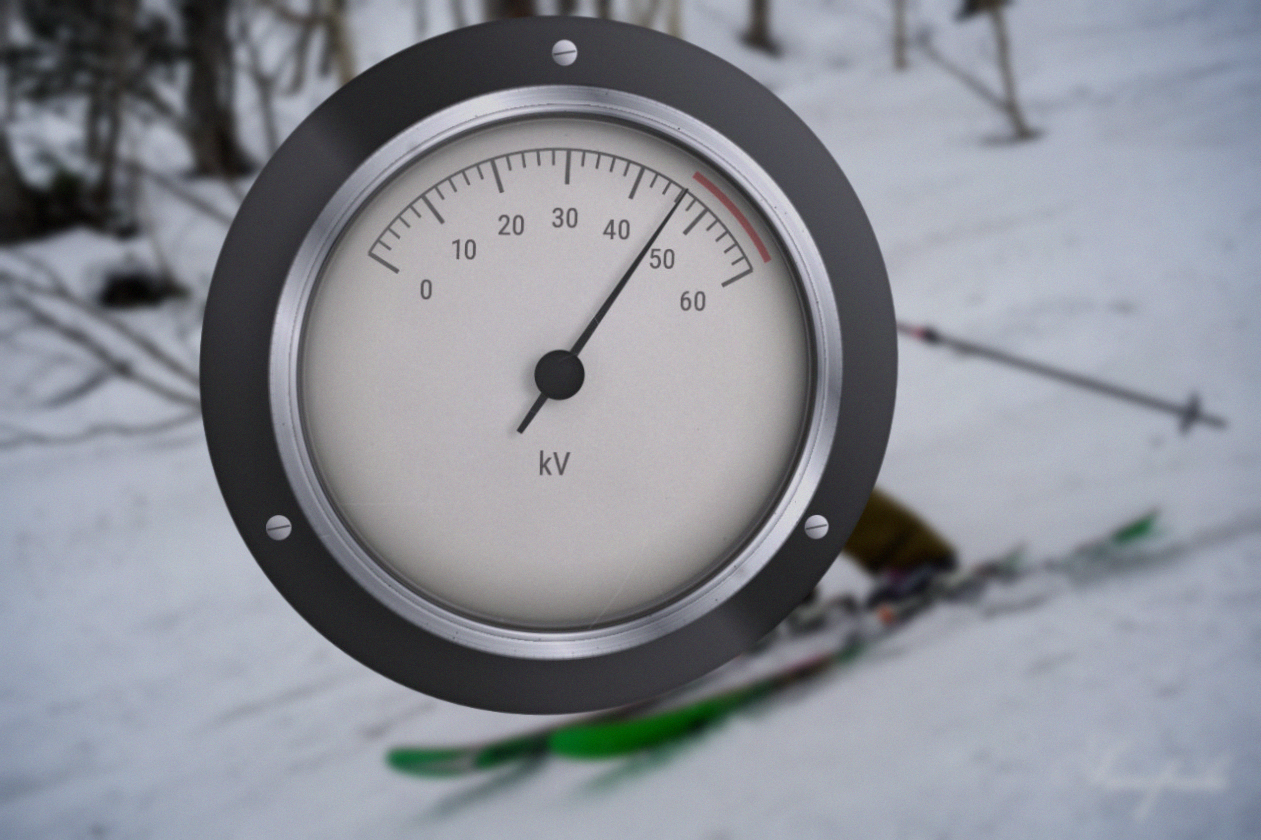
kV 46
